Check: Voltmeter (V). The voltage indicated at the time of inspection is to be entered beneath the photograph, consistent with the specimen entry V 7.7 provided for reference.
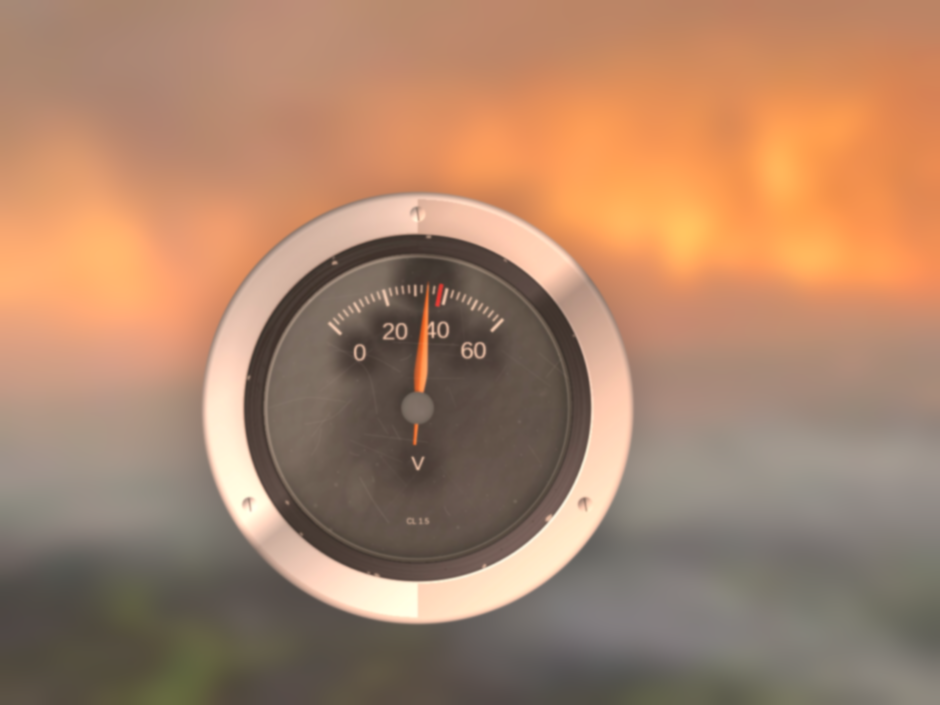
V 34
